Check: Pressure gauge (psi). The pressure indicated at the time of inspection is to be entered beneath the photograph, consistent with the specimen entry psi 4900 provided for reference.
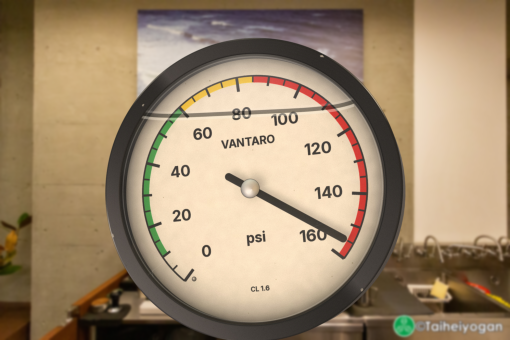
psi 155
